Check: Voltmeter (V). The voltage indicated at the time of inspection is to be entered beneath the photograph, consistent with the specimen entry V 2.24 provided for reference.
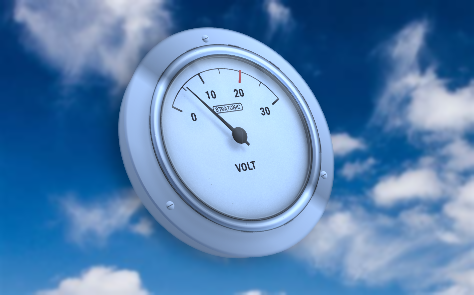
V 5
